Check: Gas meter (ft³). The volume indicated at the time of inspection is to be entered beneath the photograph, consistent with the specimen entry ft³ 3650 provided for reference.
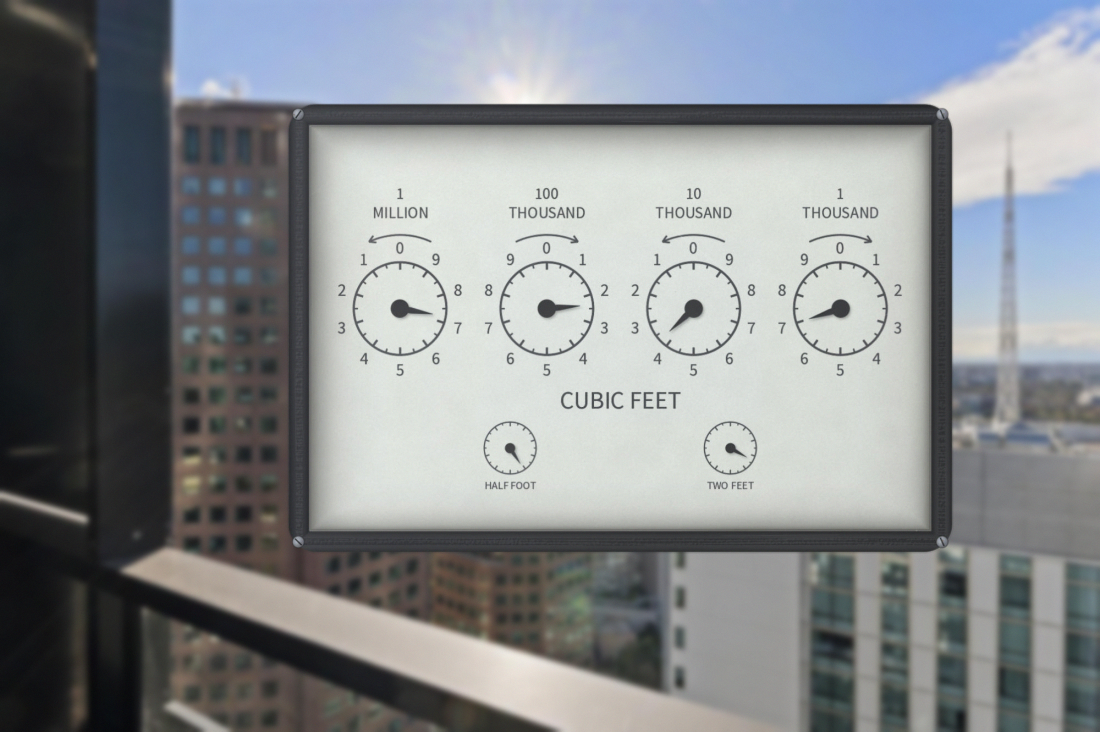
ft³ 723700
